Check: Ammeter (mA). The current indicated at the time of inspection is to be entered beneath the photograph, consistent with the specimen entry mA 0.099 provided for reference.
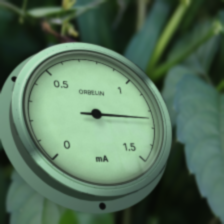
mA 1.25
